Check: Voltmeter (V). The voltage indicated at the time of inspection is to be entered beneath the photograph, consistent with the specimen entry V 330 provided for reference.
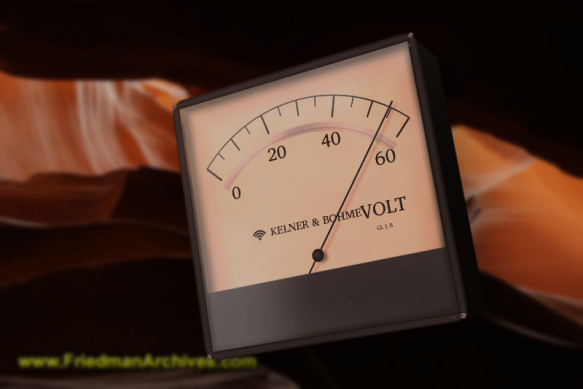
V 55
